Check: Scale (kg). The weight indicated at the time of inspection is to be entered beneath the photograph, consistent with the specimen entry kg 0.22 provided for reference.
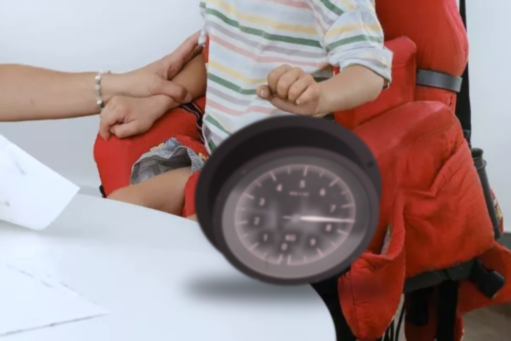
kg 7.5
